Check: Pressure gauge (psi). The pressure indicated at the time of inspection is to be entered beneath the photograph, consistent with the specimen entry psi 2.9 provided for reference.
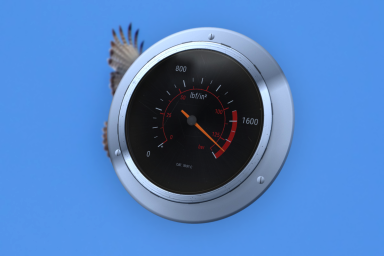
psi 1900
